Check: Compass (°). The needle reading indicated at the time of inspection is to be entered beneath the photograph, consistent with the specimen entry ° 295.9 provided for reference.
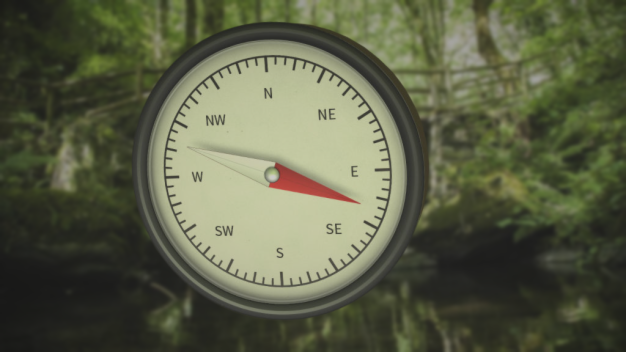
° 110
